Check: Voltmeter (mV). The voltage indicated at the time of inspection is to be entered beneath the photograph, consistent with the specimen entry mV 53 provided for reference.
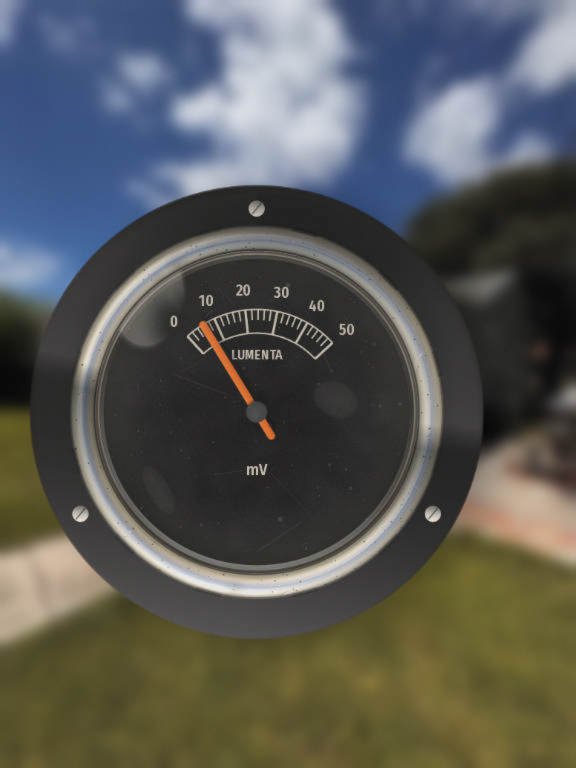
mV 6
